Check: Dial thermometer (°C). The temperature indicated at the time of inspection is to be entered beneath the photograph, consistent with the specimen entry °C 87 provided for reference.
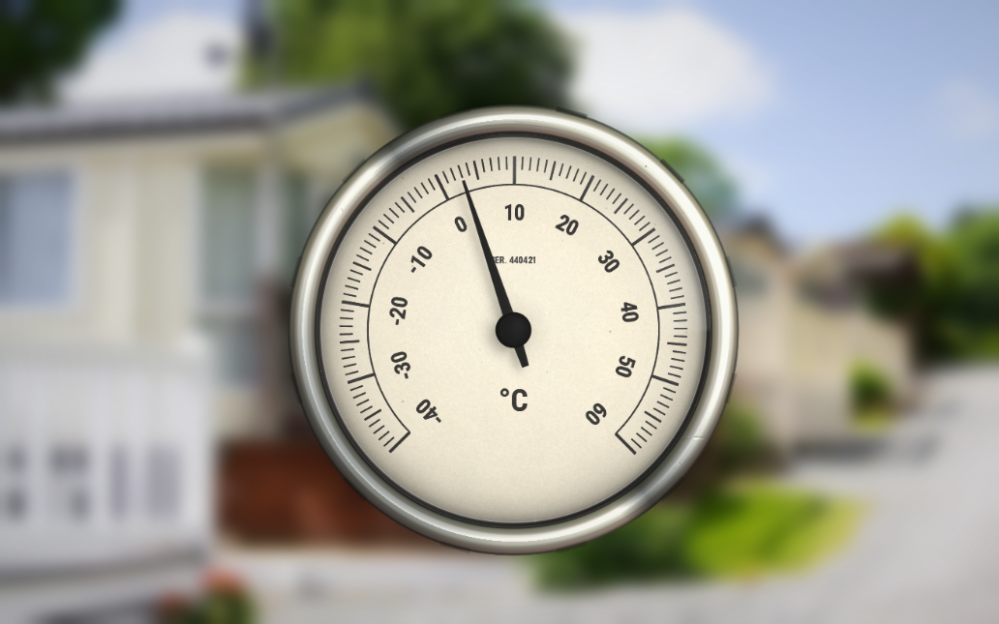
°C 3
